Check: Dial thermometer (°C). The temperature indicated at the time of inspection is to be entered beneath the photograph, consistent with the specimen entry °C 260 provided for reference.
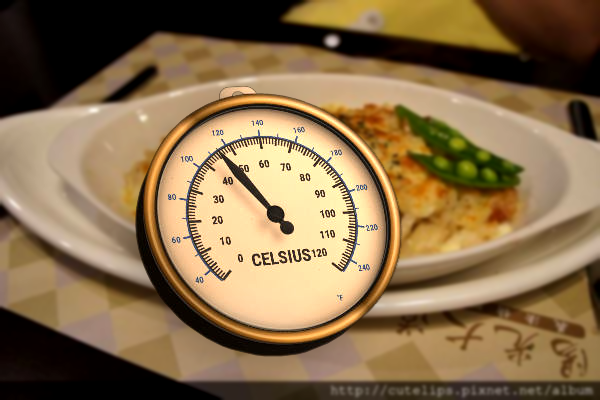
°C 45
